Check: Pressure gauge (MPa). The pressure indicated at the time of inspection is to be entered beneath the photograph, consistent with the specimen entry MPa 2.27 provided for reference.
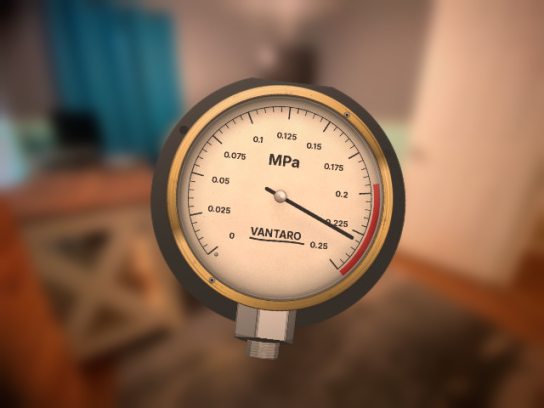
MPa 0.23
